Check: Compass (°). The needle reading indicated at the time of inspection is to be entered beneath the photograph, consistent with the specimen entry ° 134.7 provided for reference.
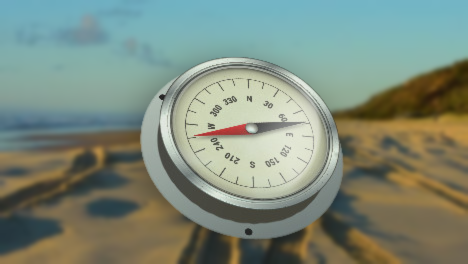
° 255
